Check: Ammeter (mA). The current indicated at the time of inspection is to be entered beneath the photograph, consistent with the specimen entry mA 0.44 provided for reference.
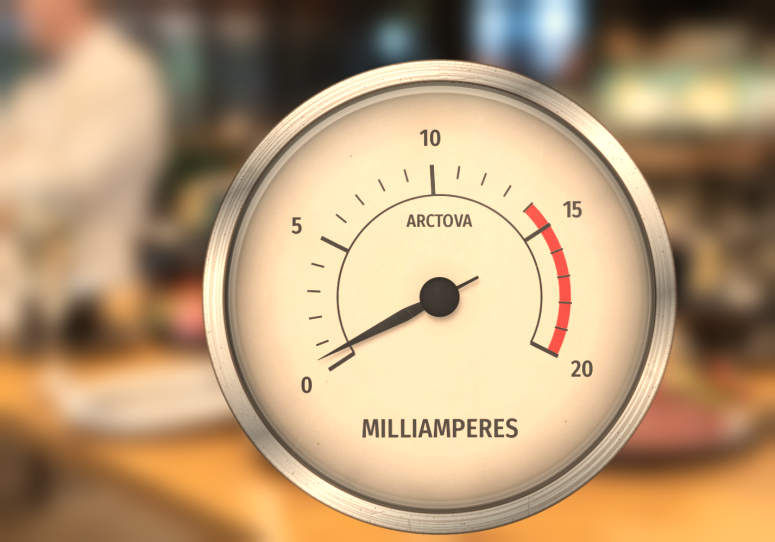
mA 0.5
